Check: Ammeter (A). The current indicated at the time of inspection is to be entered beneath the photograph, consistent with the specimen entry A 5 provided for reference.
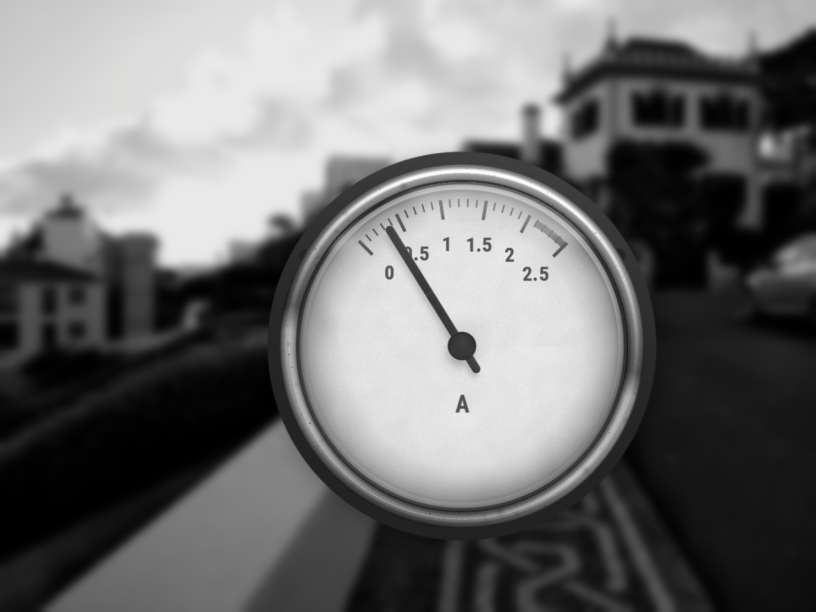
A 0.35
